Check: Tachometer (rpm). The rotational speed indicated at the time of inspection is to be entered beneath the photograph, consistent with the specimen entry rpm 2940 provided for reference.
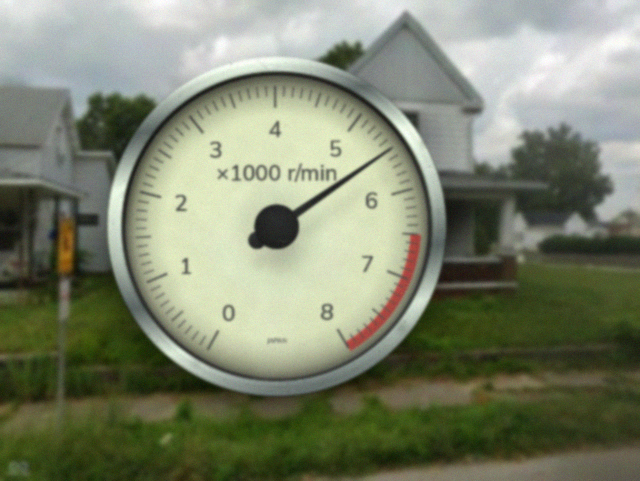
rpm 5500
